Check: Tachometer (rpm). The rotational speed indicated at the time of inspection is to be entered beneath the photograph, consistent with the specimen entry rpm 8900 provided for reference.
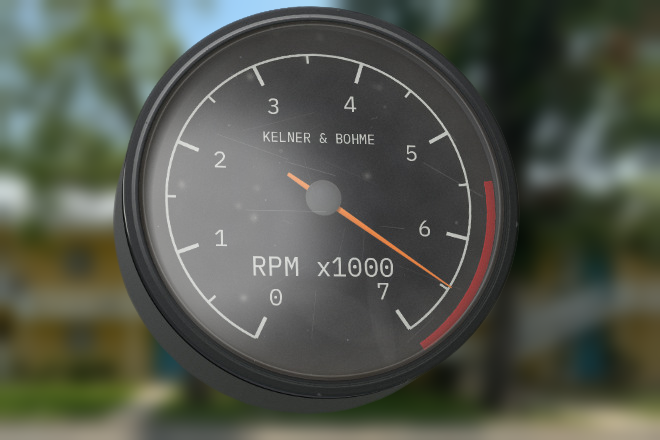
rpm 6500
